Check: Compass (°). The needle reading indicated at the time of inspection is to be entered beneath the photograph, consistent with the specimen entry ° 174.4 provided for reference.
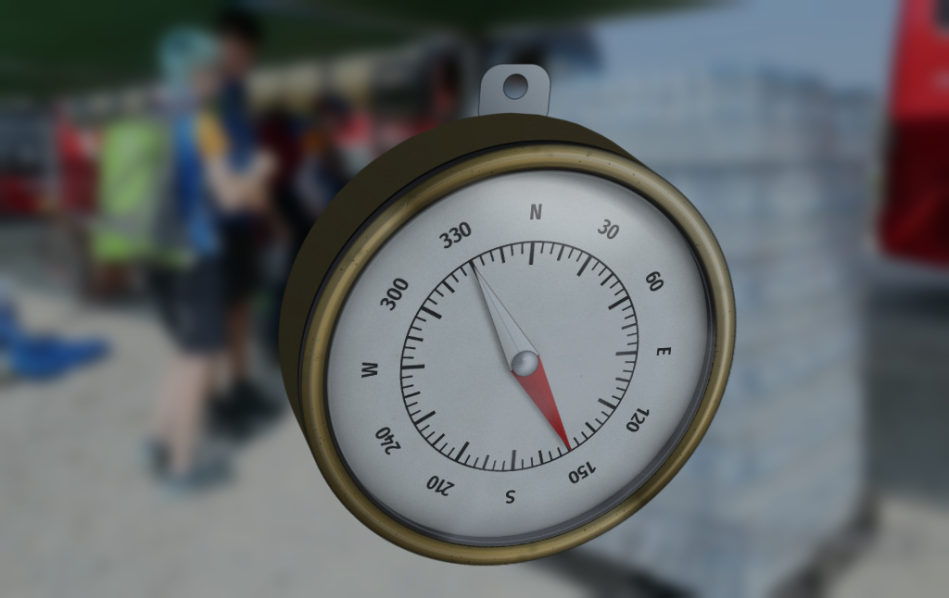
° 150
